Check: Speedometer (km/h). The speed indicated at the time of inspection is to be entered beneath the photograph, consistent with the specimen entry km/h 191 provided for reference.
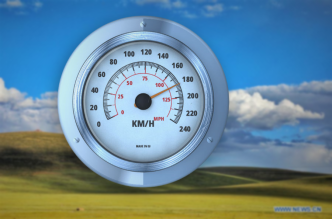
km/h 180
